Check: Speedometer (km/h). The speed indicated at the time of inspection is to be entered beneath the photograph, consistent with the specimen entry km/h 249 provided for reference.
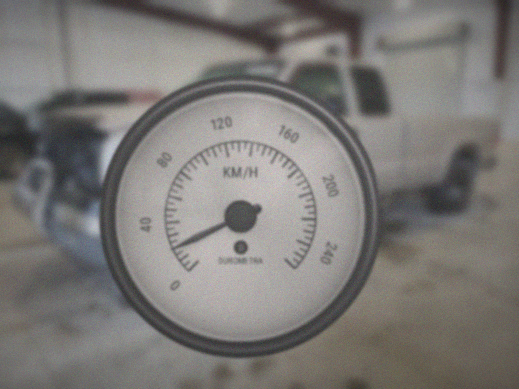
km/h 20
